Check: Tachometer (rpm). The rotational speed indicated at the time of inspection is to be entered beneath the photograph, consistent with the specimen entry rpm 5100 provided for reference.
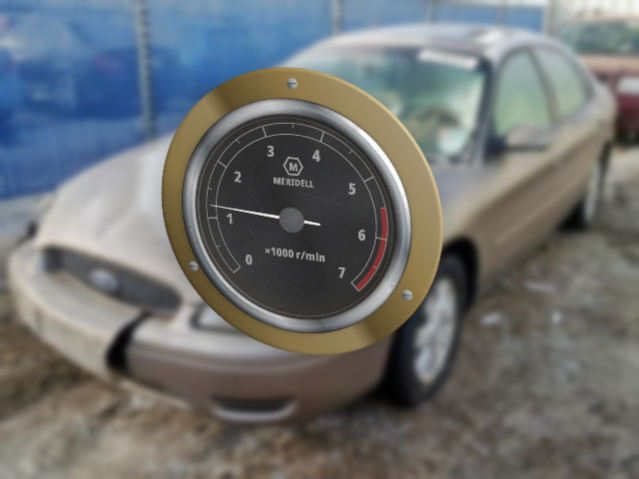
rpm 1250
